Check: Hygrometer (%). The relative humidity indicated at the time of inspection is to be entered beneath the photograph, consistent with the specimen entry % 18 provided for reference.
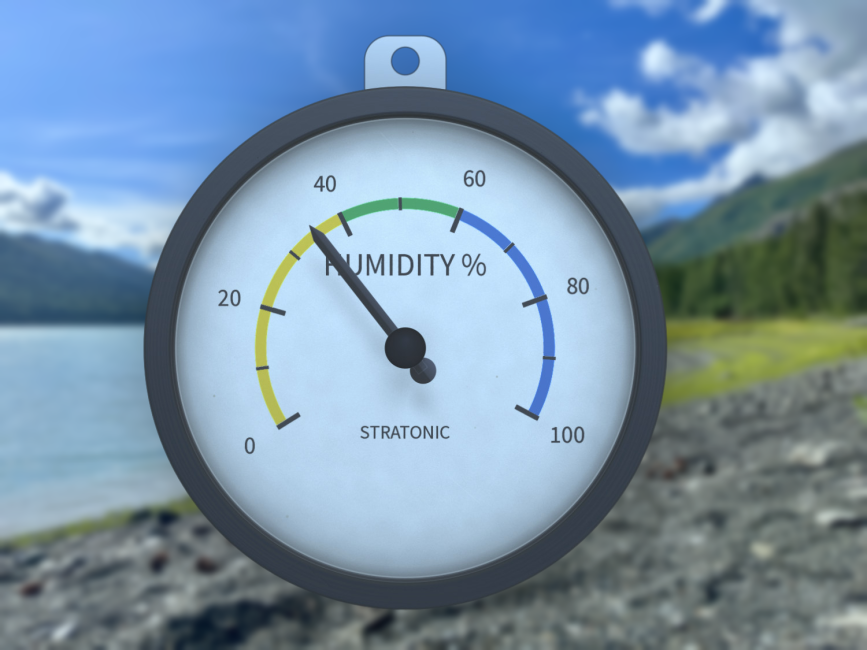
% 35
